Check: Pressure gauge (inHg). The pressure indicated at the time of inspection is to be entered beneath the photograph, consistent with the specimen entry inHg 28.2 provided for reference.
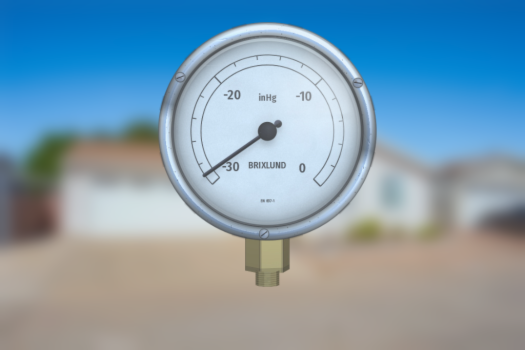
inHg -29
